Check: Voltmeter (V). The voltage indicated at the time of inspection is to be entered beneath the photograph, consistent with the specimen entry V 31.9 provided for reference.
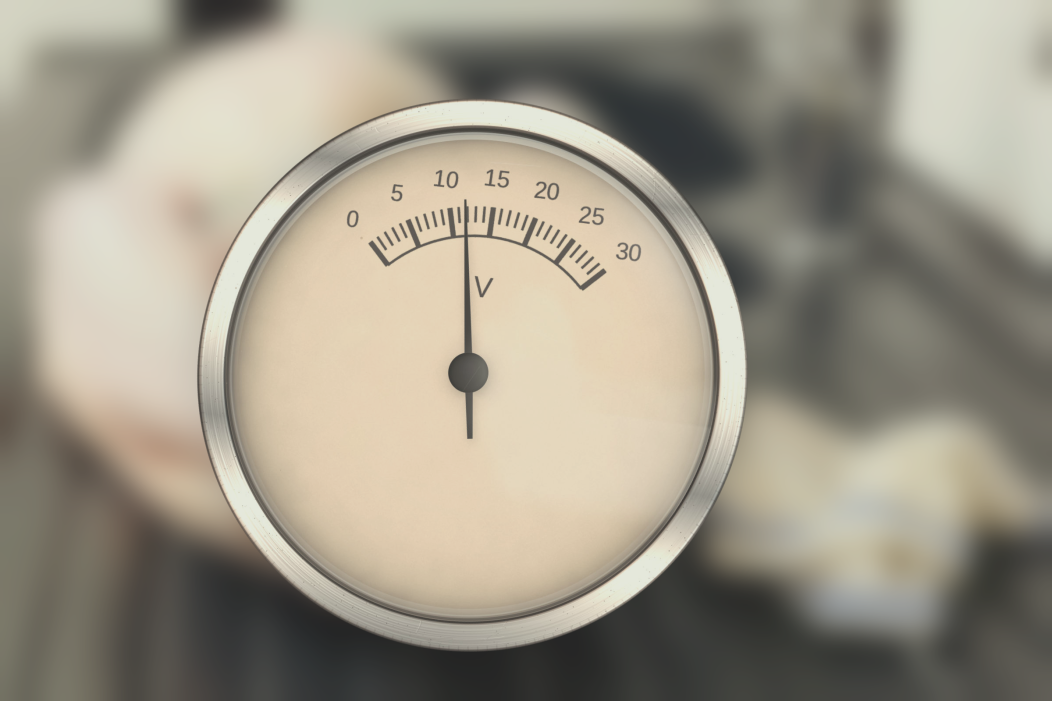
V 12
